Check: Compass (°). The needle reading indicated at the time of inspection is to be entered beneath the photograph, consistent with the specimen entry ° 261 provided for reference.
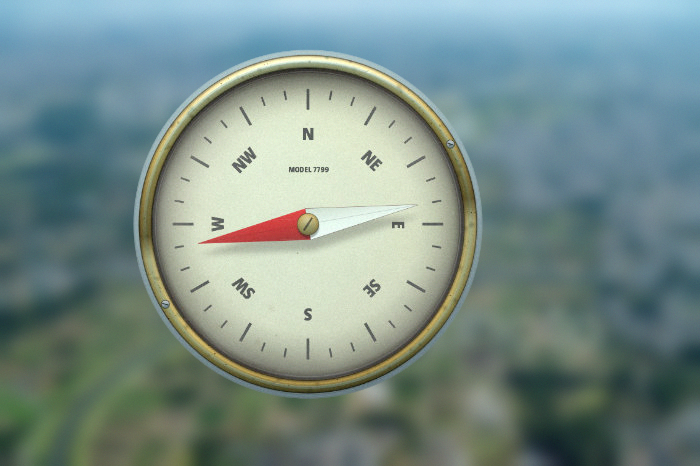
° 260
